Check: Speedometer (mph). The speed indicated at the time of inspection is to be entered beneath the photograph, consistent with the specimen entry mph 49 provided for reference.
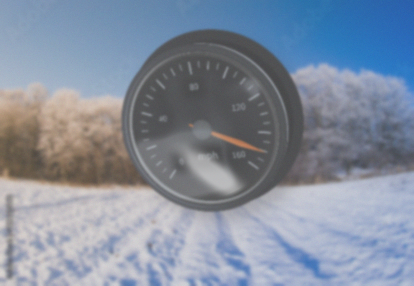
mph 150
